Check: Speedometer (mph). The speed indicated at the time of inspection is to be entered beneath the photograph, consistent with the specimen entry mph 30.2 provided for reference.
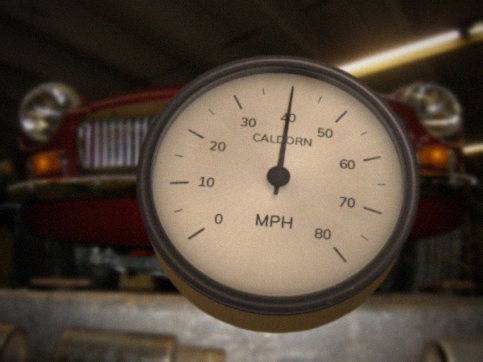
mph 40
